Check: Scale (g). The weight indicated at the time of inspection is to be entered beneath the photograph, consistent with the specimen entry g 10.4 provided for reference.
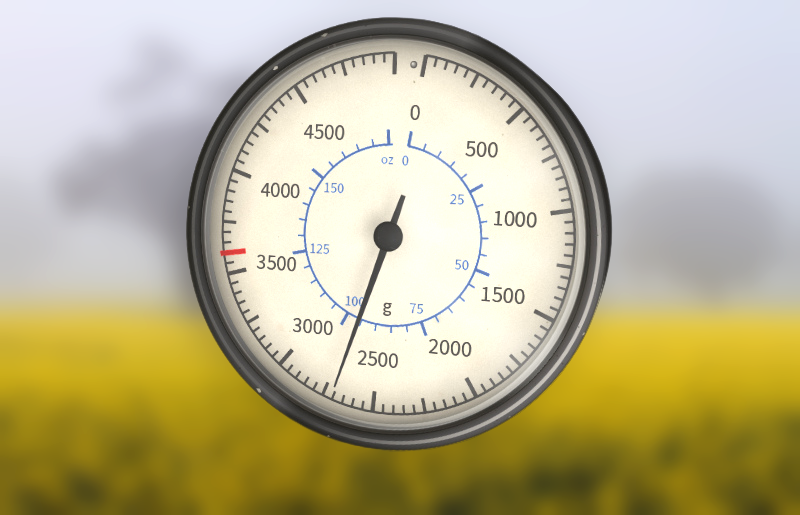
g 2700
